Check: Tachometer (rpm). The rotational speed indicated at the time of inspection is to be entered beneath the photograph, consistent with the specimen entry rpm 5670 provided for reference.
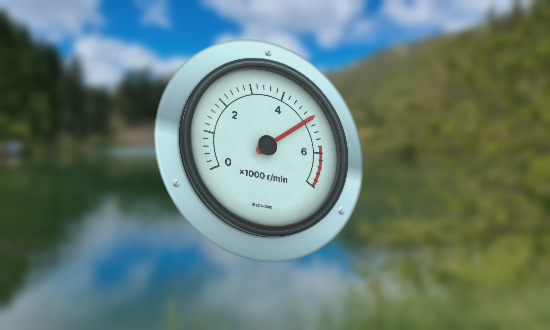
rpm 5000
